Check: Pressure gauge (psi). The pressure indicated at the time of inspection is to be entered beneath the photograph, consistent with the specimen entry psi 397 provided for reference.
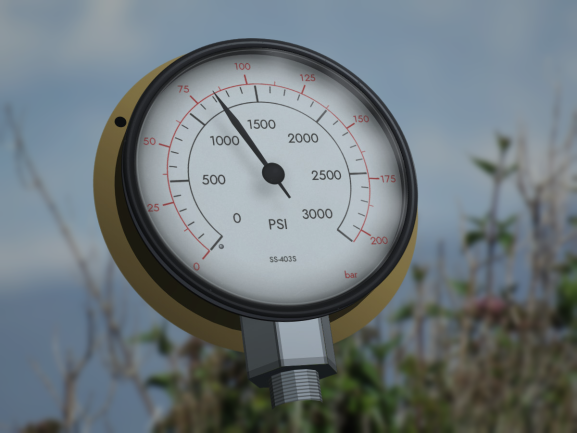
psi 1200
